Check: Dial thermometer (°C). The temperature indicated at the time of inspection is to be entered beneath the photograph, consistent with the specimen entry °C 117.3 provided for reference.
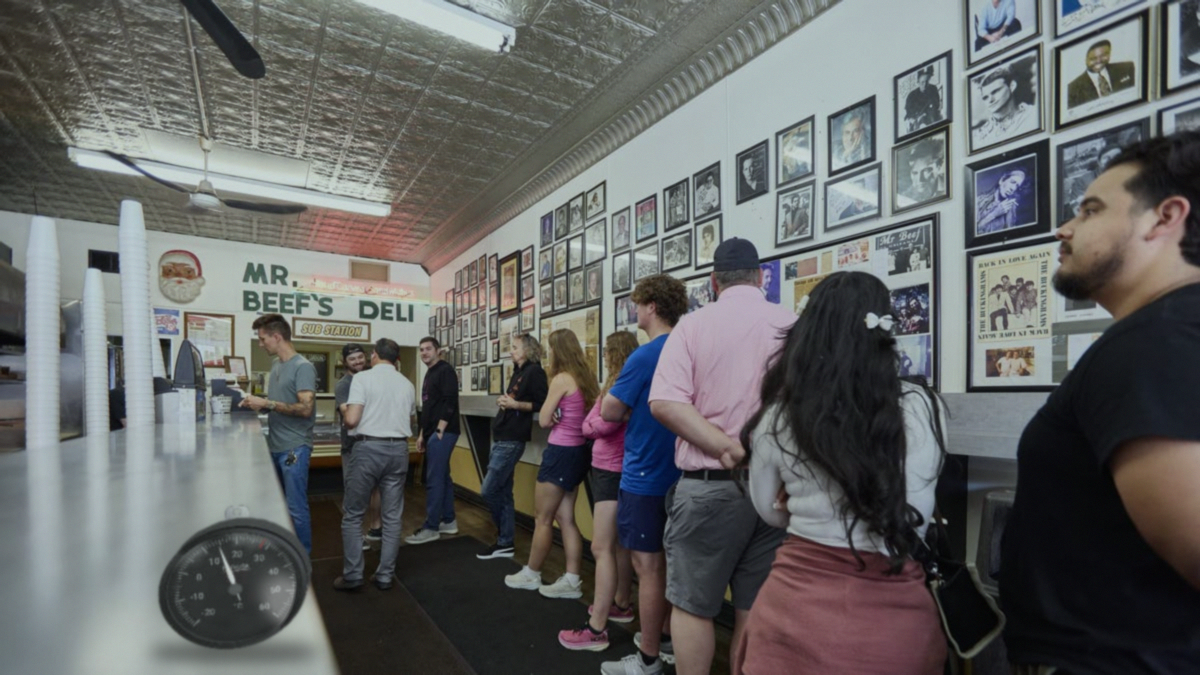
°C 15
